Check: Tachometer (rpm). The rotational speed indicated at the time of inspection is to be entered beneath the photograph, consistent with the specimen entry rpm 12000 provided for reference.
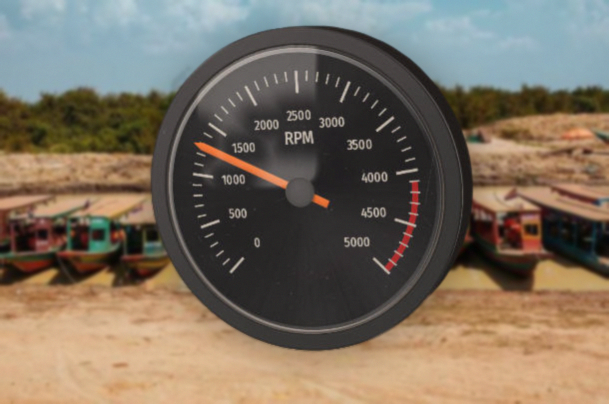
rpm 1300
